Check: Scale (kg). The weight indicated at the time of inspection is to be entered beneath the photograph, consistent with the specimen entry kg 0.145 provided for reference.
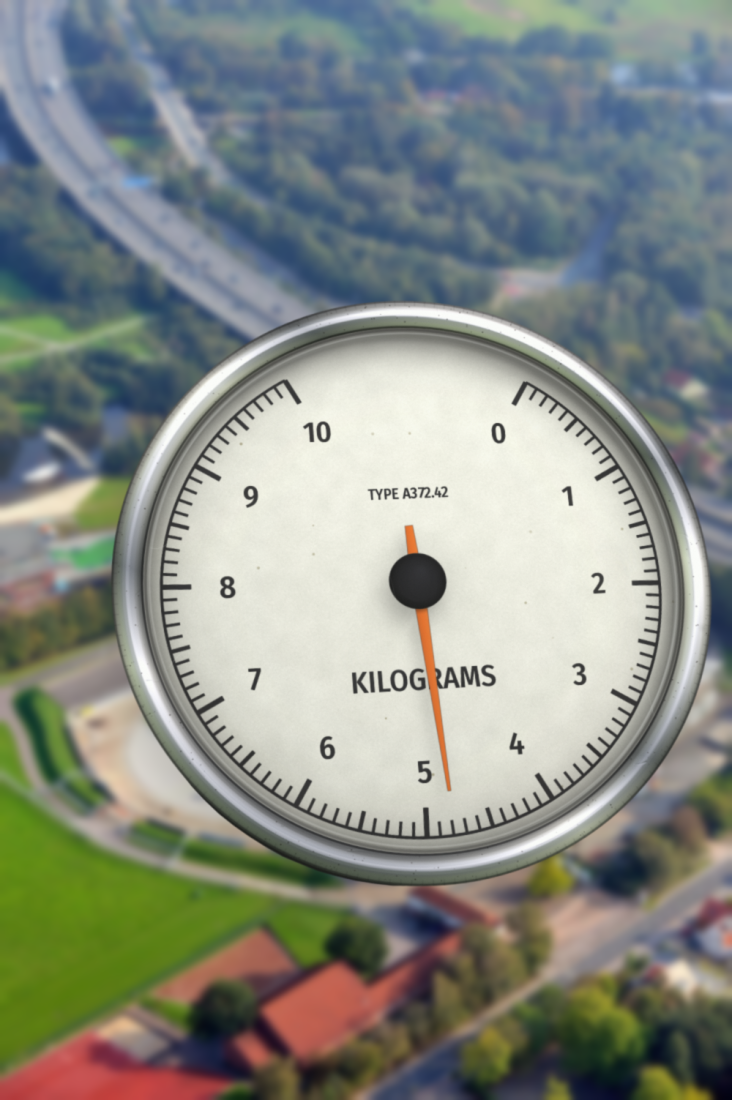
kg 4.8
